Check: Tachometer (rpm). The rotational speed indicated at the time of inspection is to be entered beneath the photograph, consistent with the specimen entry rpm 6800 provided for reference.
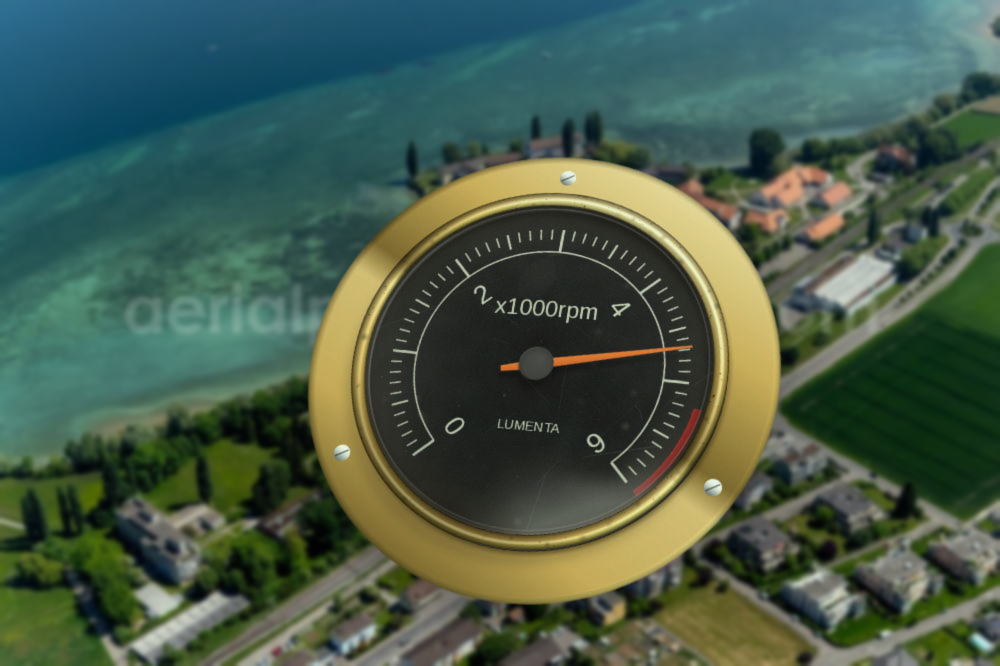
rpm 4700
